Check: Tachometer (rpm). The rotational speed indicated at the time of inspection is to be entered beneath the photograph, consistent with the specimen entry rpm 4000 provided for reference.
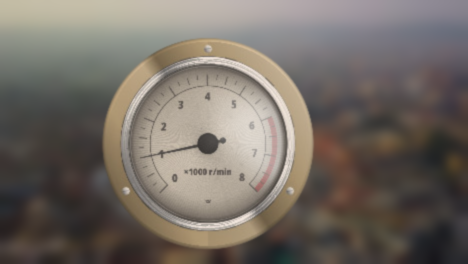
rpm 1000
